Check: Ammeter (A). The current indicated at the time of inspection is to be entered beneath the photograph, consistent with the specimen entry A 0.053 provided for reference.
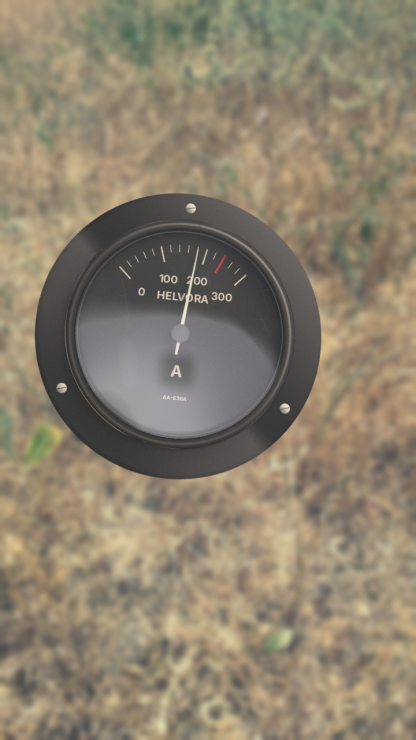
A 180
